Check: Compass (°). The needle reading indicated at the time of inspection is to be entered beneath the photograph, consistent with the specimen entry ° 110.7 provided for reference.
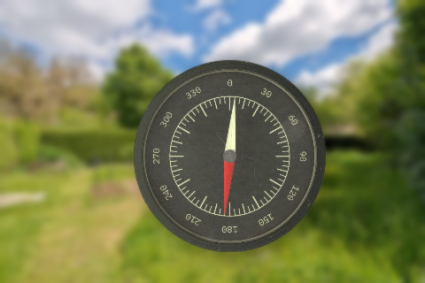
° 185
